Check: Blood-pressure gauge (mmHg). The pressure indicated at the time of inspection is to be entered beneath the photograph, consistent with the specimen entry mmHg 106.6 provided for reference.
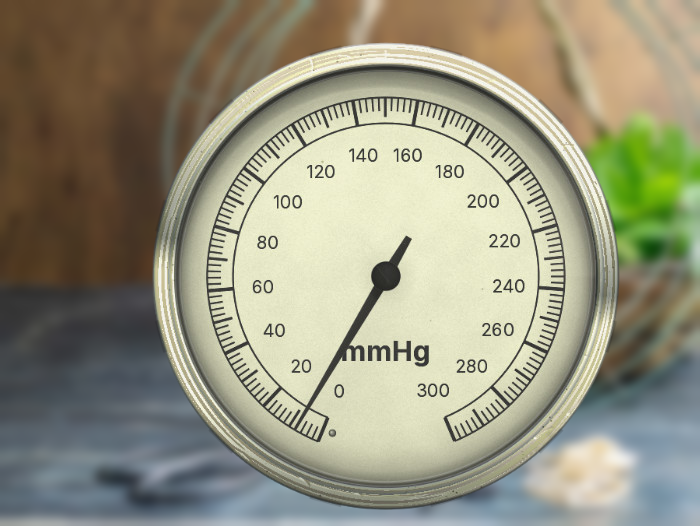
mmHg 8
